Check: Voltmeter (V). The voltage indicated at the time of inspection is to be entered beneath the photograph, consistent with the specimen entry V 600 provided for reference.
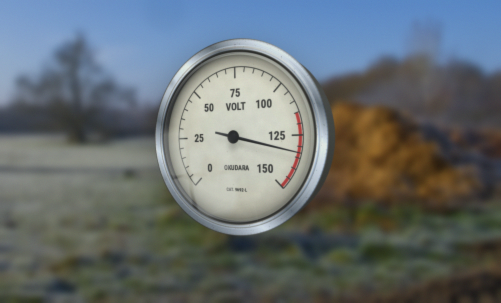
V 132.5
